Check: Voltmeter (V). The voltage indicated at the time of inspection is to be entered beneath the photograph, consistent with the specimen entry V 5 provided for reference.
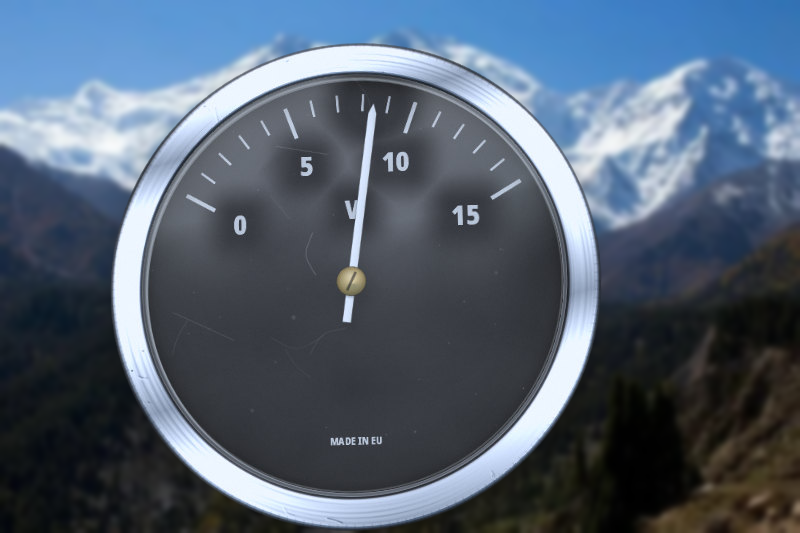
V 8.5
